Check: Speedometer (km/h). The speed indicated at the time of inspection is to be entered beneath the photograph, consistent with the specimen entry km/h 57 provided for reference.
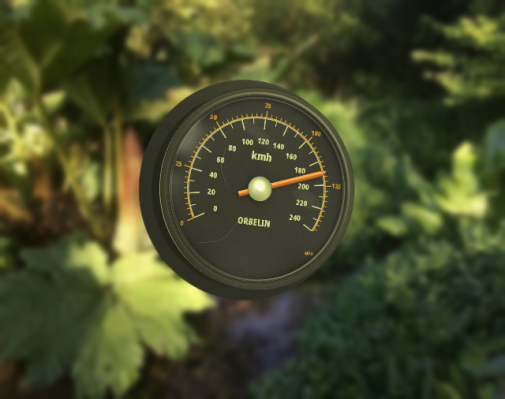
km/h 190
